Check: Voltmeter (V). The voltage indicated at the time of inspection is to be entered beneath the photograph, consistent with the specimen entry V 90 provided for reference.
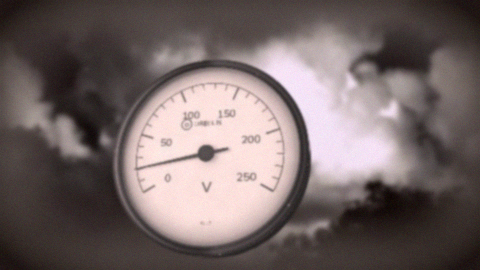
V 20
